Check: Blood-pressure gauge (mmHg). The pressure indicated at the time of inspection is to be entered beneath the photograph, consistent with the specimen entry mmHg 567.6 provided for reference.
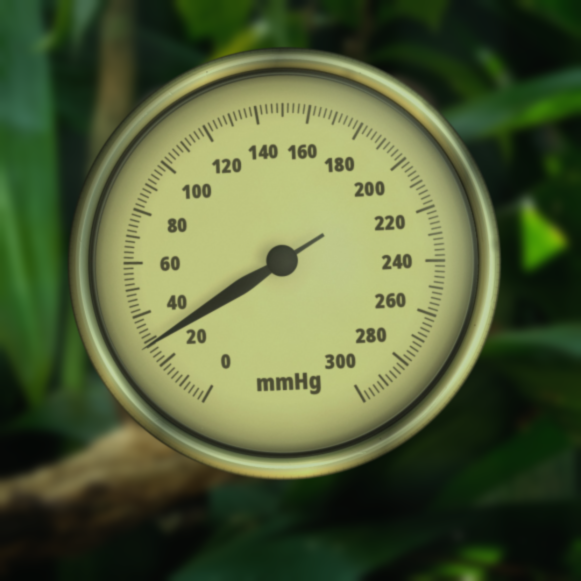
mmHg 28
